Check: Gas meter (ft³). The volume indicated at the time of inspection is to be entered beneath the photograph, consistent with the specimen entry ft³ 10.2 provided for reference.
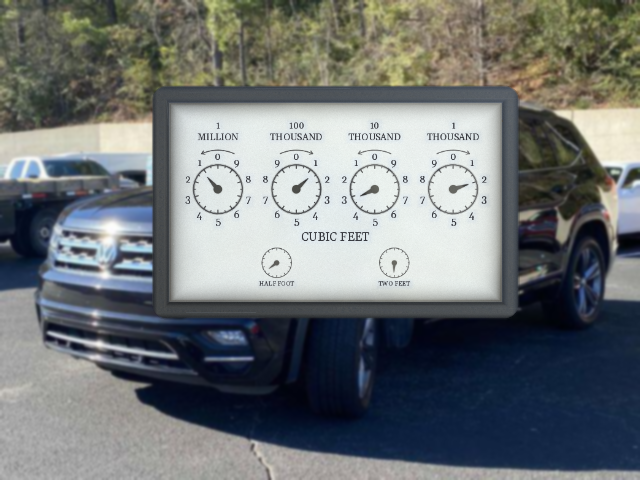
ft³ 113200
